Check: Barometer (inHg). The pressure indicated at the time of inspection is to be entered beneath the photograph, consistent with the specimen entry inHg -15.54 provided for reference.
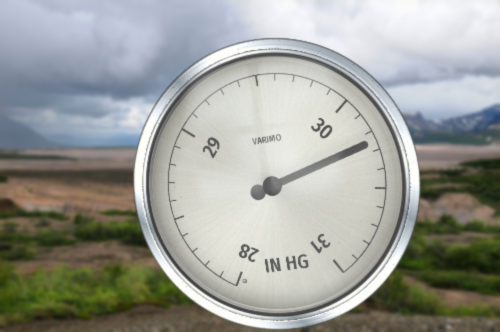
inHg 30.25
